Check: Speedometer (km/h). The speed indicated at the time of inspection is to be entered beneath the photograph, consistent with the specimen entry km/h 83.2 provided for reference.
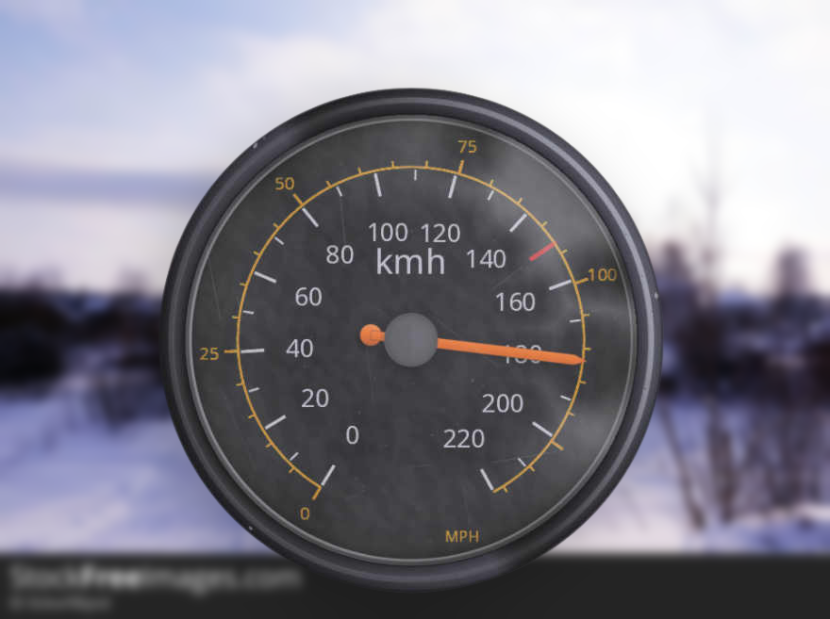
km/h 180
